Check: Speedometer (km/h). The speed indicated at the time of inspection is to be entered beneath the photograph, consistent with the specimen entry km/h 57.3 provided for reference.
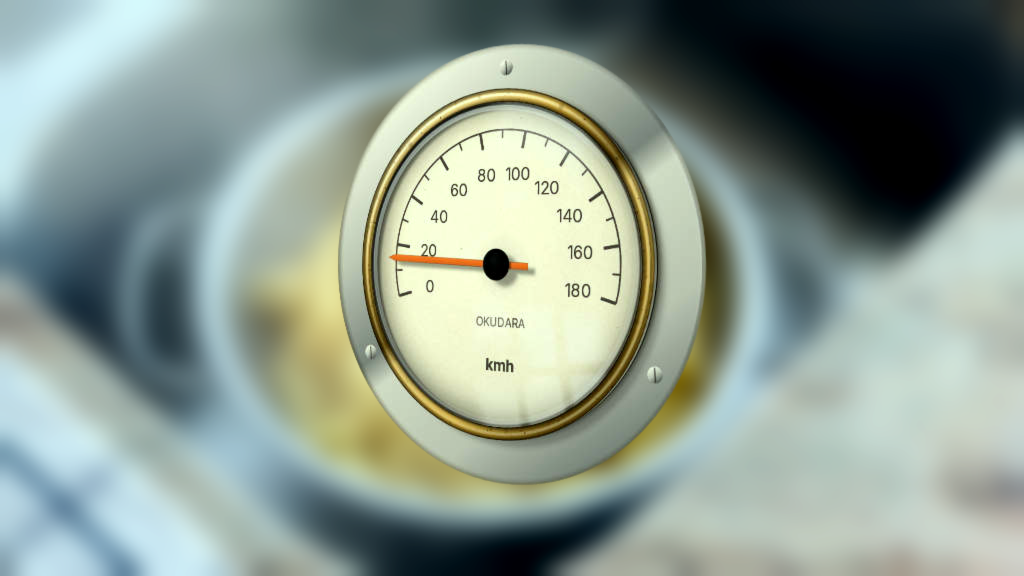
km/h 15
